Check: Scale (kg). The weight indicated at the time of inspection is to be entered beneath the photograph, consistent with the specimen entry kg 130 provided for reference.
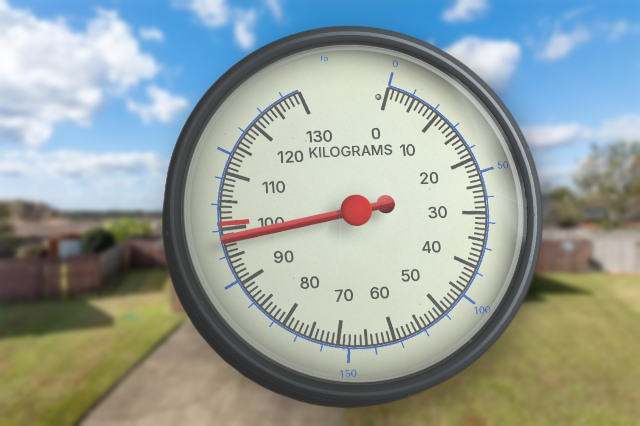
kg 98
